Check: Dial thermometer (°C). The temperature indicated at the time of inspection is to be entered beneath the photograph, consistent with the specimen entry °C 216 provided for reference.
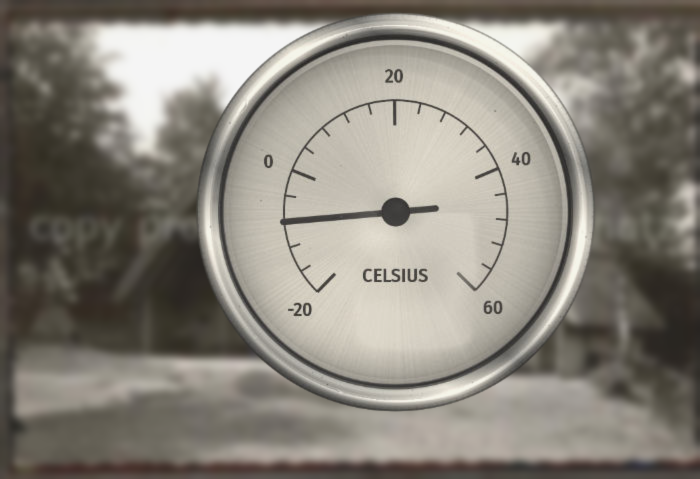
°C -8
